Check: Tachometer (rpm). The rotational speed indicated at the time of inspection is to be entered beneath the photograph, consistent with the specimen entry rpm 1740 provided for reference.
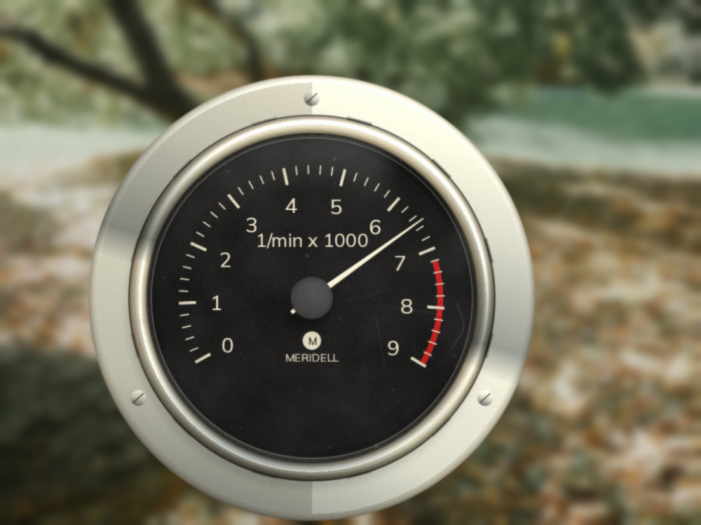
rpm 6500
